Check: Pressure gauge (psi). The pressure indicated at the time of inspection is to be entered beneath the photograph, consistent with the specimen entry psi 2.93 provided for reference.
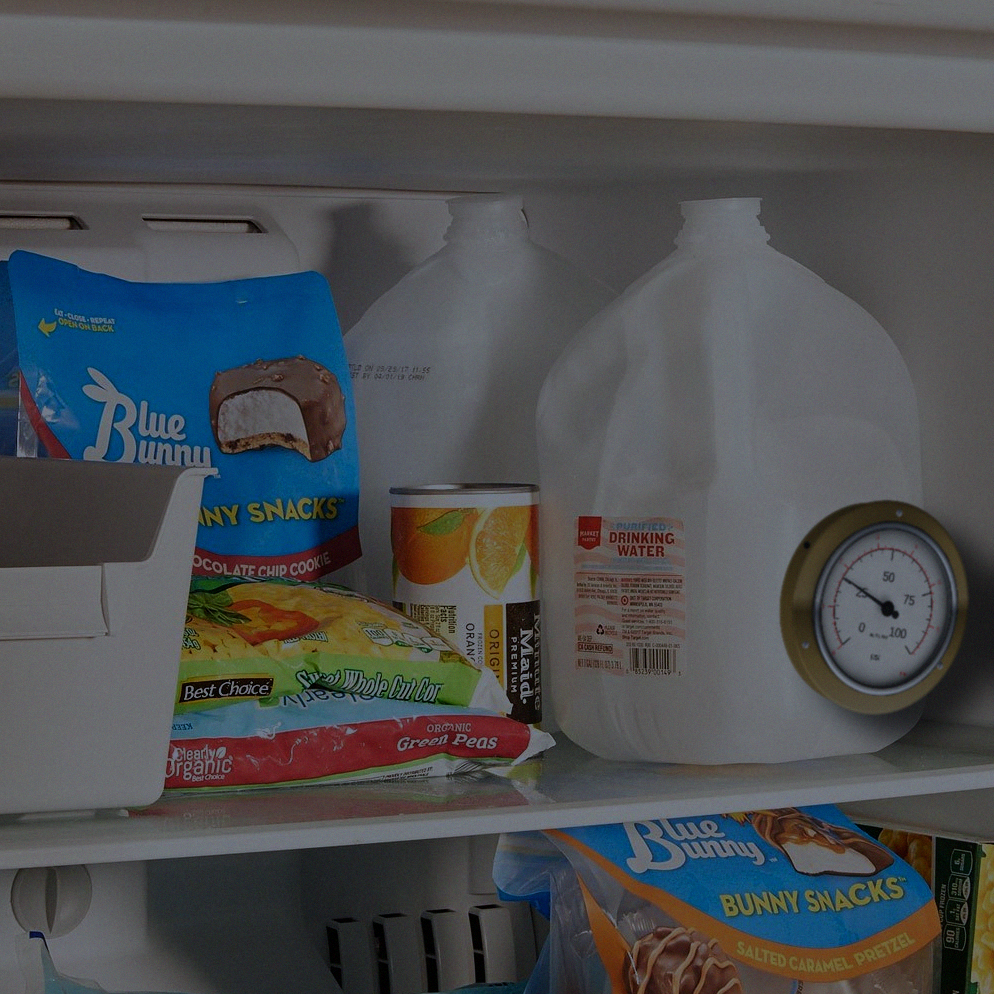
psi 25
